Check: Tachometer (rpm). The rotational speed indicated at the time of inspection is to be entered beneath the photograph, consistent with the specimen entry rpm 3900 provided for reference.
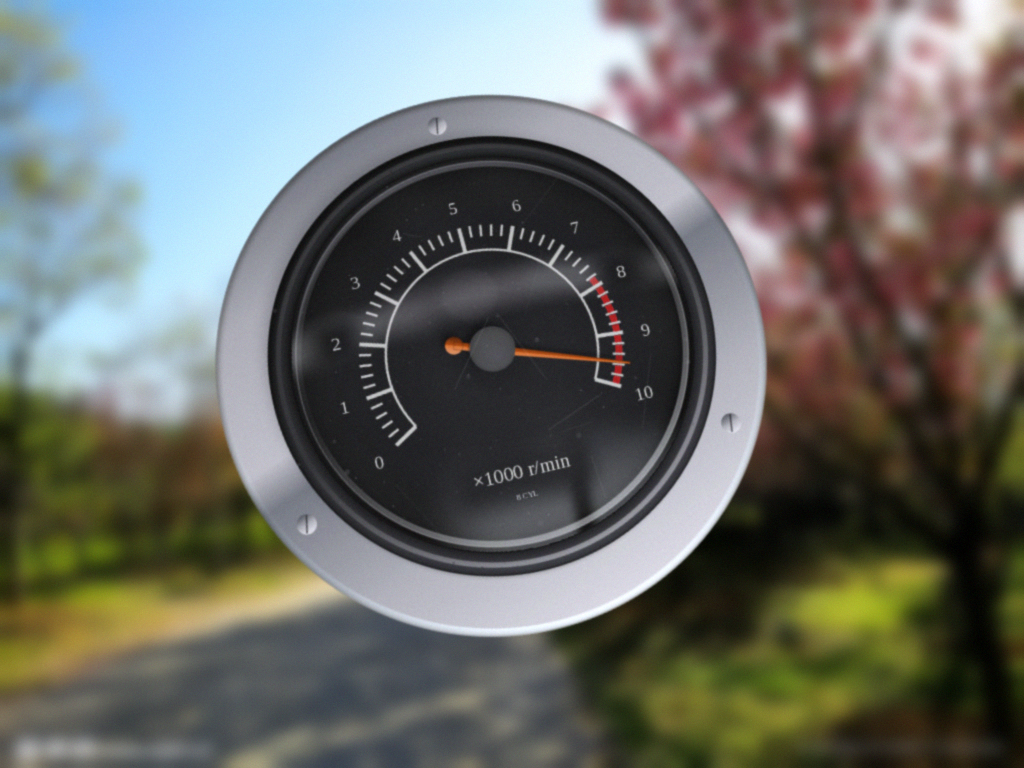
rpm 9600
